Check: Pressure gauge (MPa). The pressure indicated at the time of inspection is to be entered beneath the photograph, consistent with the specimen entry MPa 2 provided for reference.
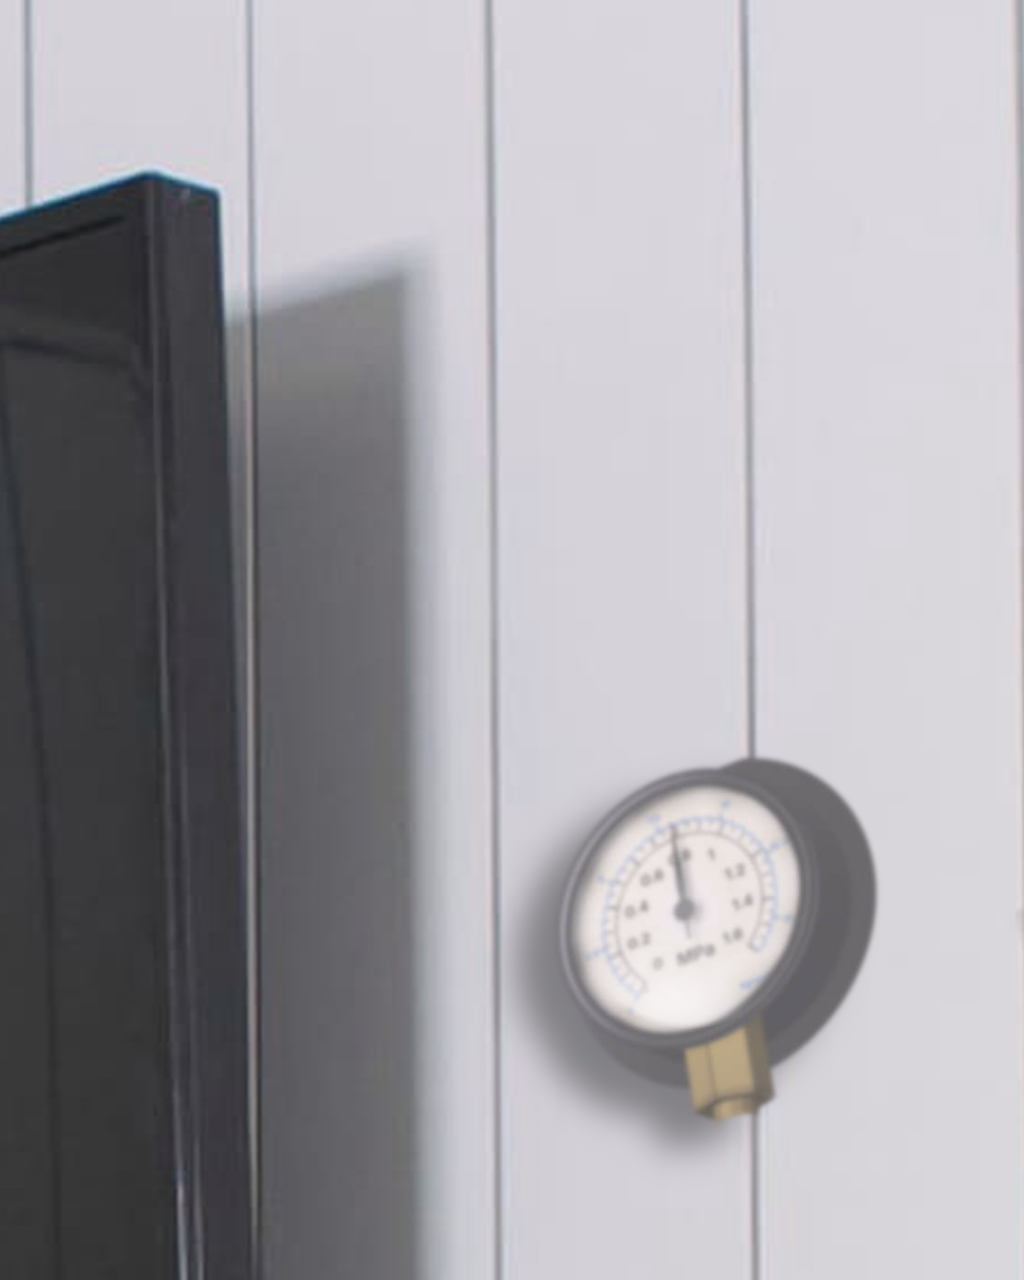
MPa 0.8
